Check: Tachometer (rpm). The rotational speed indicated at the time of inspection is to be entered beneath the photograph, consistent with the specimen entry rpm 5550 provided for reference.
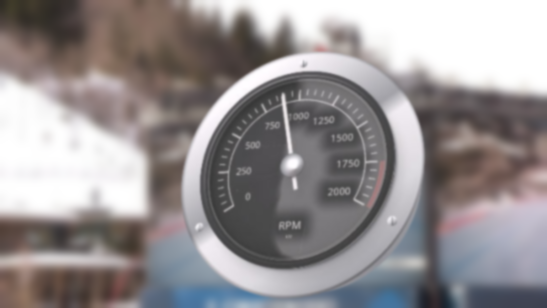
rpm 900
